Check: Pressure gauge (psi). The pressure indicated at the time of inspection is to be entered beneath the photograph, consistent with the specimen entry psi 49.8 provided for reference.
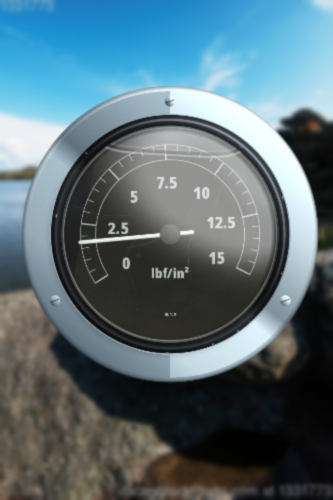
psi 1.75
